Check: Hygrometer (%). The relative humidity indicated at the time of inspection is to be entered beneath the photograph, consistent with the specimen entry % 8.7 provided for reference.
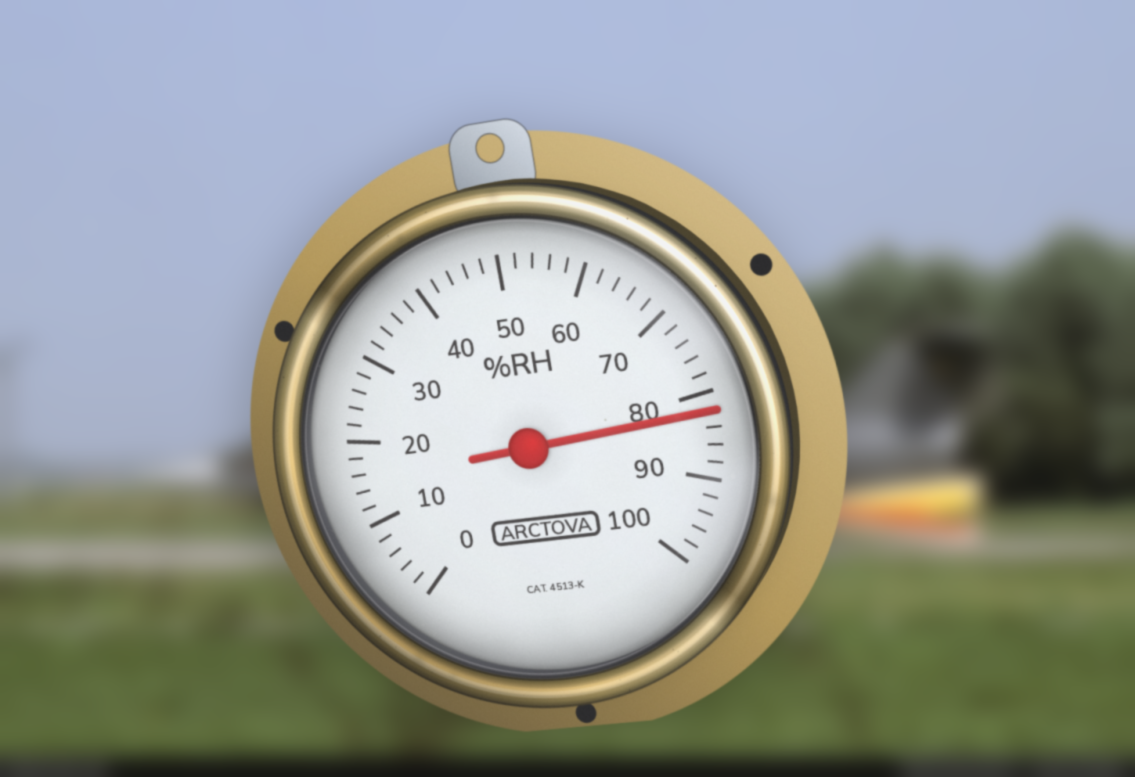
% 82
